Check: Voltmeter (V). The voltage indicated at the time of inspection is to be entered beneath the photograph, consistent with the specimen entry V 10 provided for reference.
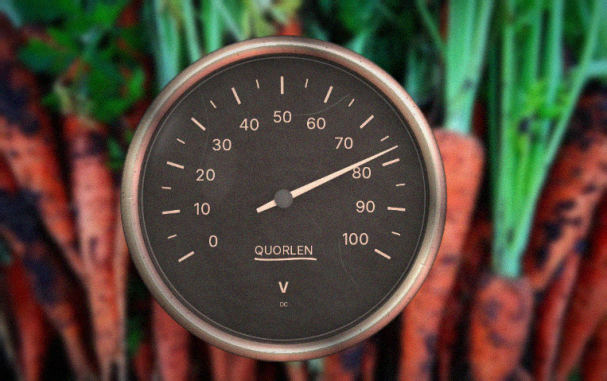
V 77.5
